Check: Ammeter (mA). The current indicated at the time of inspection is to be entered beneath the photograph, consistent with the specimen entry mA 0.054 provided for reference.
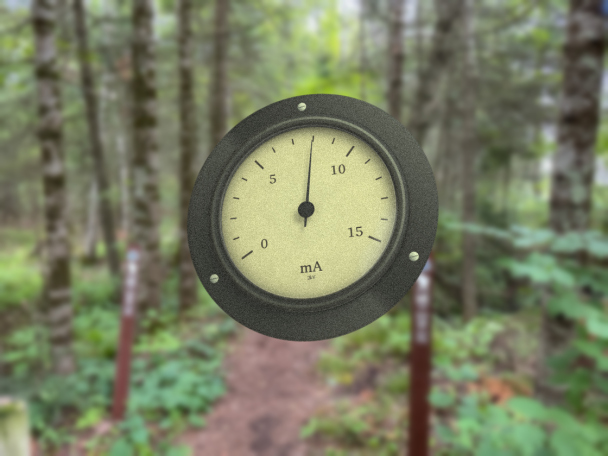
mA 8
